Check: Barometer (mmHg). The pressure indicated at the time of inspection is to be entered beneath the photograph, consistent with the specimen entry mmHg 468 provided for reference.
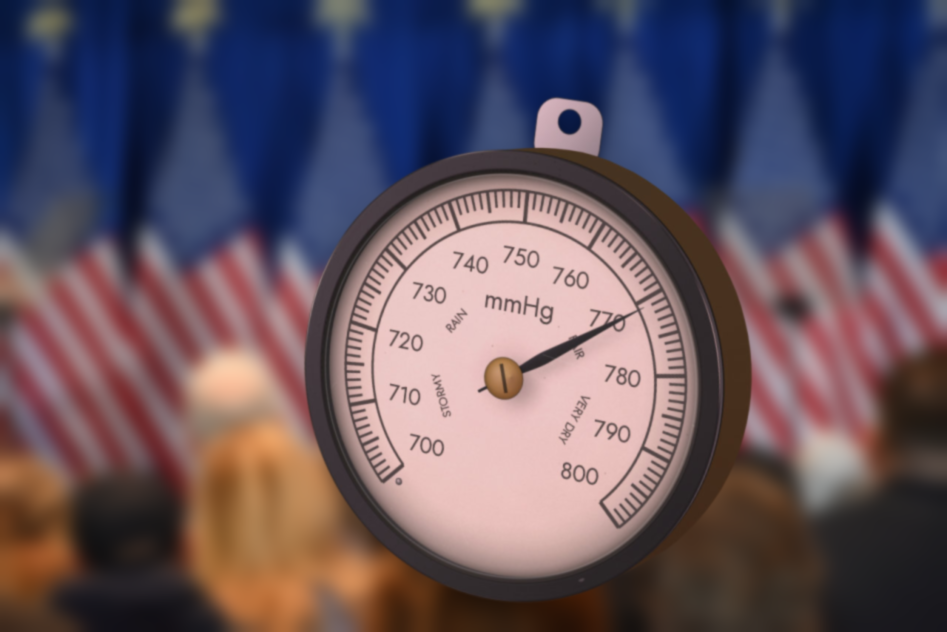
mmHg 771
